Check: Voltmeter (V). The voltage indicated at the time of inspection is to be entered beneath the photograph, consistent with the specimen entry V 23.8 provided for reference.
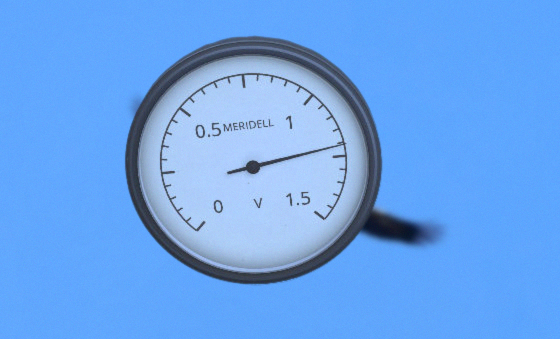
V 1.2
